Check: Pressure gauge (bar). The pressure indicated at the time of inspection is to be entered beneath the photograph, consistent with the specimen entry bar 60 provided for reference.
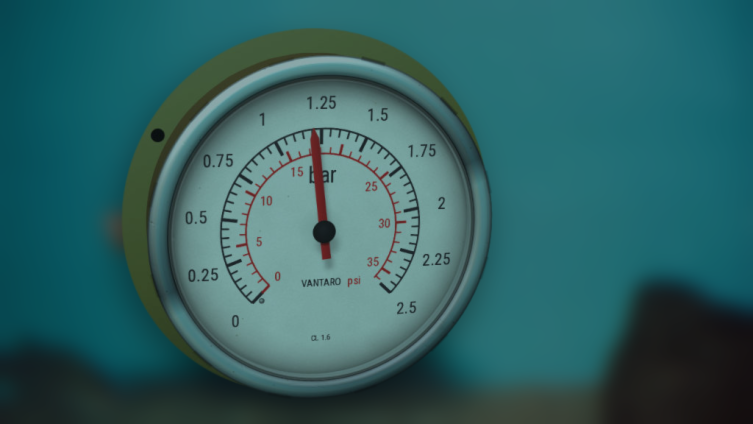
bar 1.2
